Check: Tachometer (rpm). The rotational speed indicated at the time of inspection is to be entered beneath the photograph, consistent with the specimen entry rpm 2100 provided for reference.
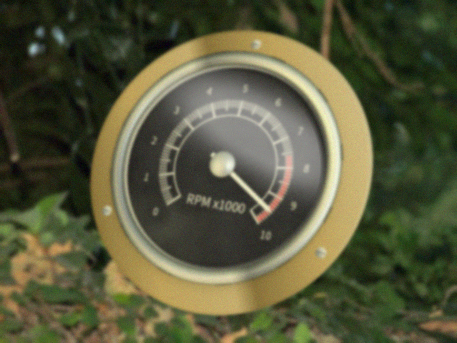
rpm 9500
